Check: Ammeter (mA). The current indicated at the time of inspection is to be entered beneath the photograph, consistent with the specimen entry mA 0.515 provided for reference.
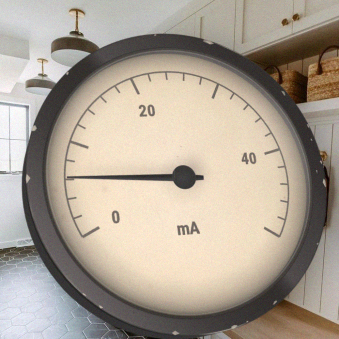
mA 6
